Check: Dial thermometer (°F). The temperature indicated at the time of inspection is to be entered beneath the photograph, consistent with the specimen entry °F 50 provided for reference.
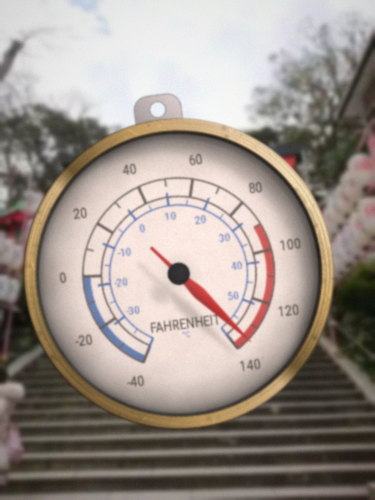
°F 135
